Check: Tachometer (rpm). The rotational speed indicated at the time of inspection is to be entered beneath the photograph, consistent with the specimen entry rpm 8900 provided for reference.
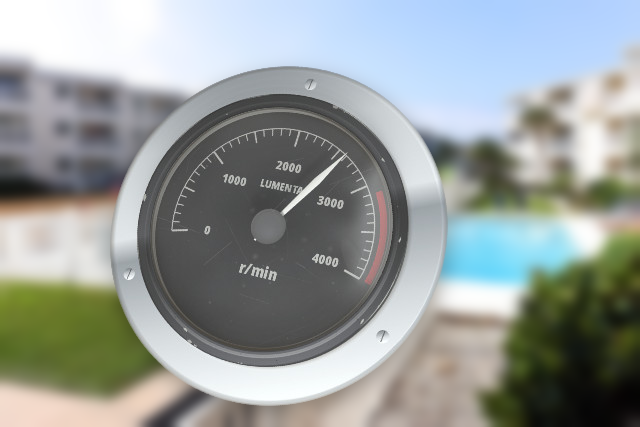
rpm 2600
